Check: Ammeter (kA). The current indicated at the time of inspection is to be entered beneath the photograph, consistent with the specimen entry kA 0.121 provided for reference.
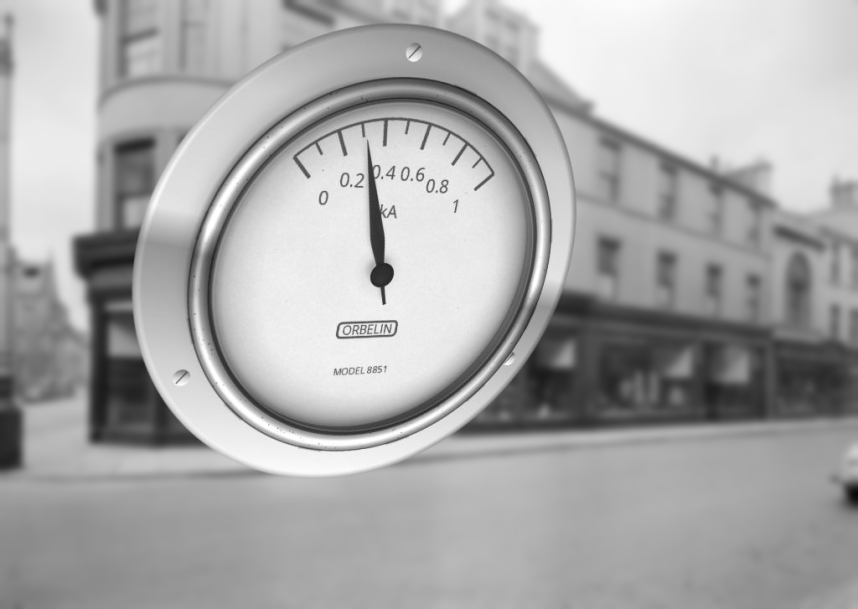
kA 0.3
